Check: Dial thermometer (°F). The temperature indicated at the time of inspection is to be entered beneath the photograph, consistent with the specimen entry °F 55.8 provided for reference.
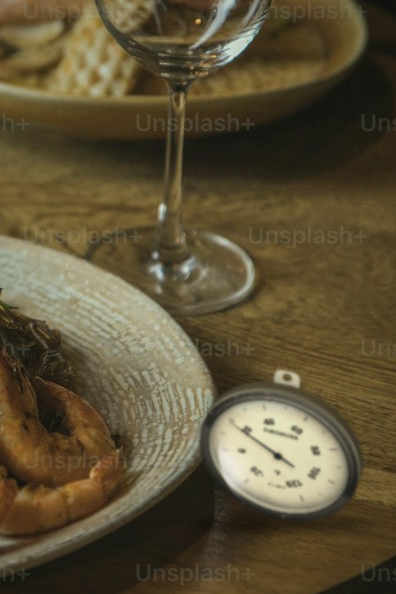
°F 20
